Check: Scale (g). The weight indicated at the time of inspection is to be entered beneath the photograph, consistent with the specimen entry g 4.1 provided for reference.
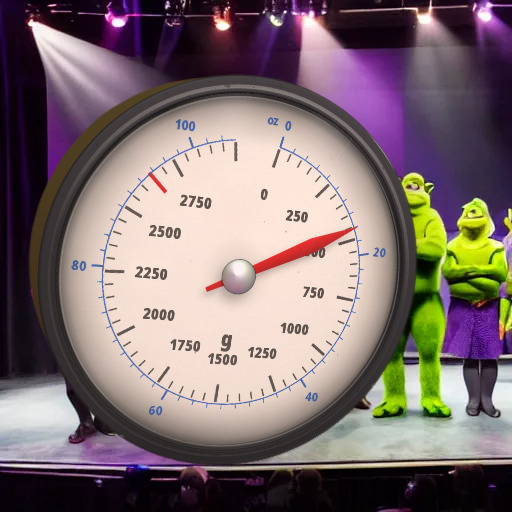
g 450
